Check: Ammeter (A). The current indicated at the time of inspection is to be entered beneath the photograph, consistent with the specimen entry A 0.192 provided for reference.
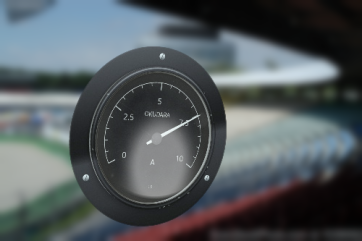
A 7.5
